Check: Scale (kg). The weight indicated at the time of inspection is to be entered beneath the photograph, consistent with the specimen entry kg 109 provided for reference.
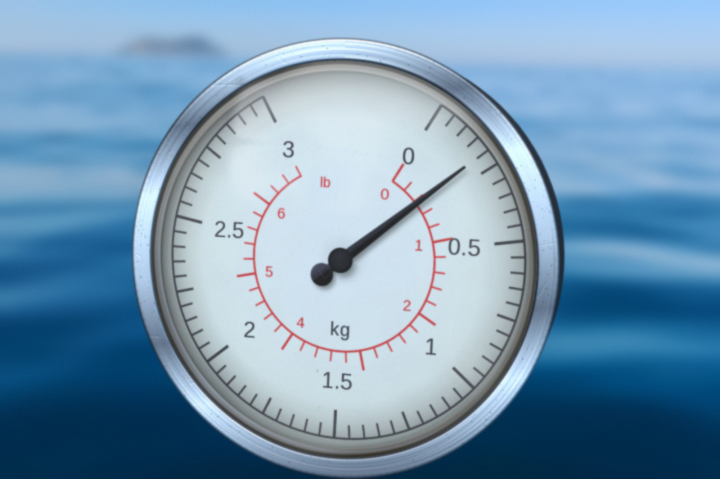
kg 0.2
